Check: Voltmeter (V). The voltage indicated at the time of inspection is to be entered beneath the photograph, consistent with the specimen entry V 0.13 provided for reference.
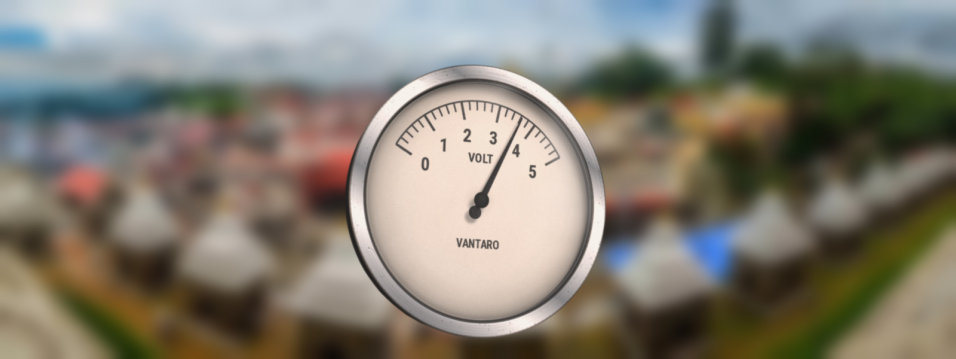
V 3.6
